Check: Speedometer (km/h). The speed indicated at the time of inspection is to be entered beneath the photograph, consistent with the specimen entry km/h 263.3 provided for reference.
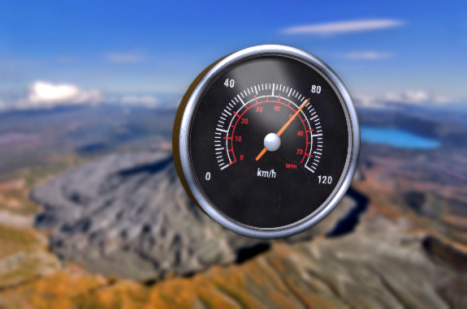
km/h 80
